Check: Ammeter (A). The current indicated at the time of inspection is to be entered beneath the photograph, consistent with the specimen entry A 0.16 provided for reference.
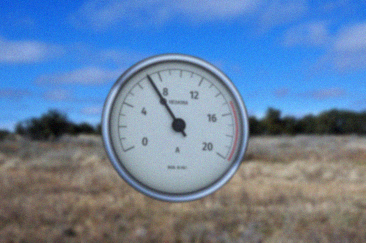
A 7
